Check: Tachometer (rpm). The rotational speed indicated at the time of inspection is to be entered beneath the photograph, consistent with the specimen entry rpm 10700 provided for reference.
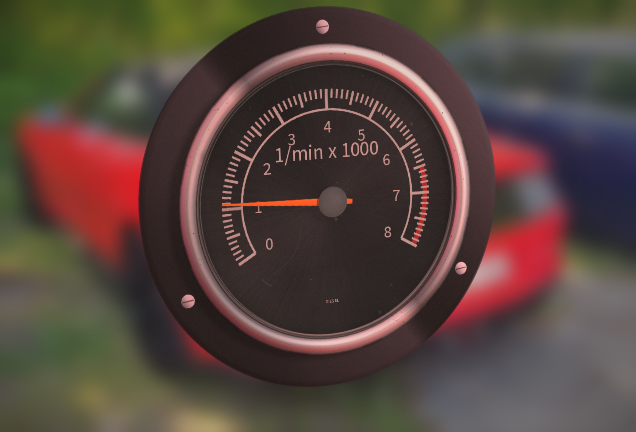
rpm 1100
